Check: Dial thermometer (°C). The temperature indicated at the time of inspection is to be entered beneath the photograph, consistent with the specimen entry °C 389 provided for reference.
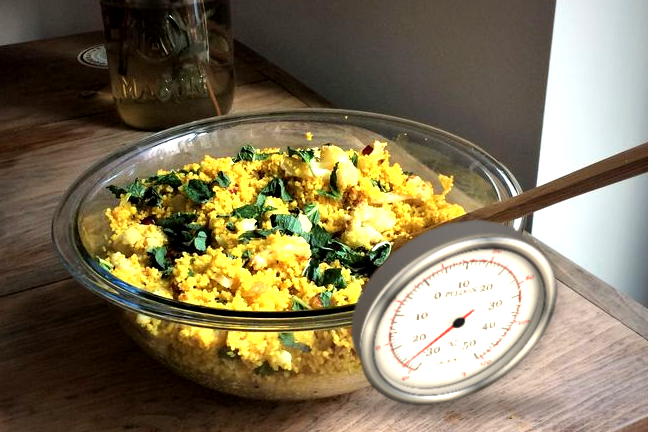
°C -25
